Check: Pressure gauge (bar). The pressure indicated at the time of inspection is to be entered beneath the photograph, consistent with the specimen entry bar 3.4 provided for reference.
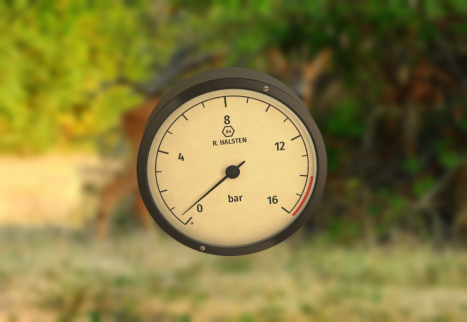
bar 0.5
